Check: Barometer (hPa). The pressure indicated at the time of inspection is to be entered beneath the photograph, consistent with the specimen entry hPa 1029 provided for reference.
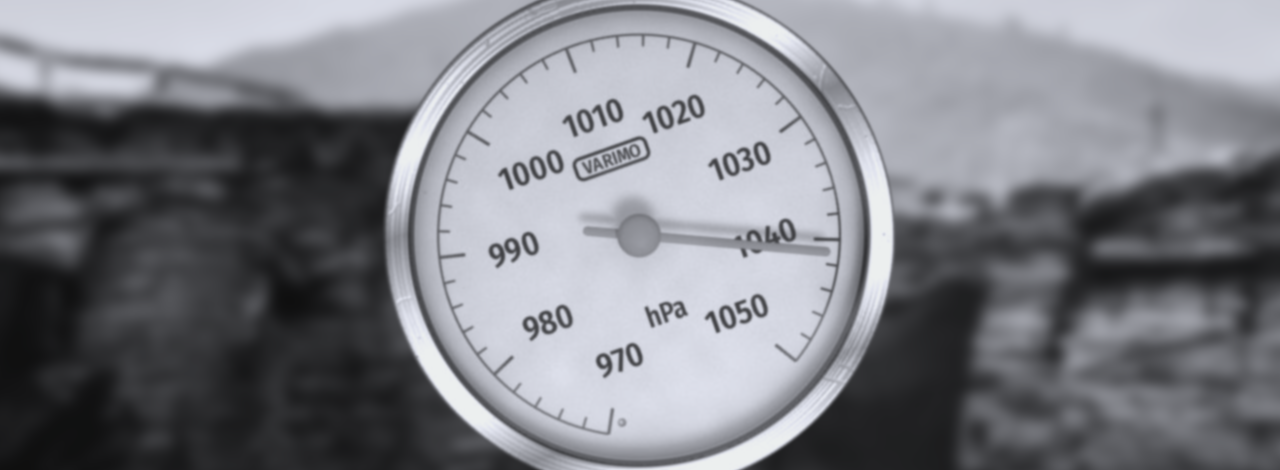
hPa 1041
